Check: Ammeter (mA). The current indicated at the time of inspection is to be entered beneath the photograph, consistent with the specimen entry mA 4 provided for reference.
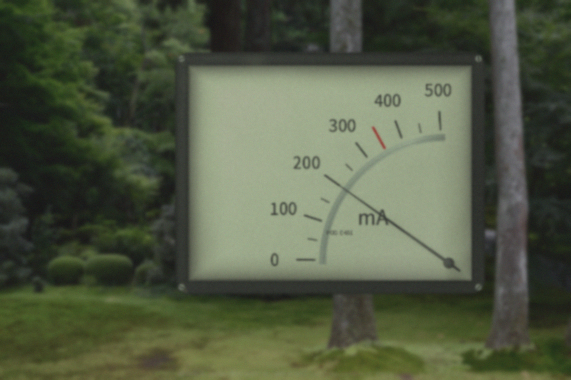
mA 200
